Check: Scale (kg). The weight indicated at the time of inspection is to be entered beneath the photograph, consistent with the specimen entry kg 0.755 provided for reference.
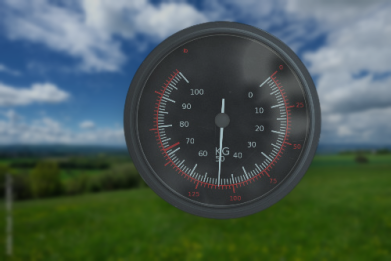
kg 50
